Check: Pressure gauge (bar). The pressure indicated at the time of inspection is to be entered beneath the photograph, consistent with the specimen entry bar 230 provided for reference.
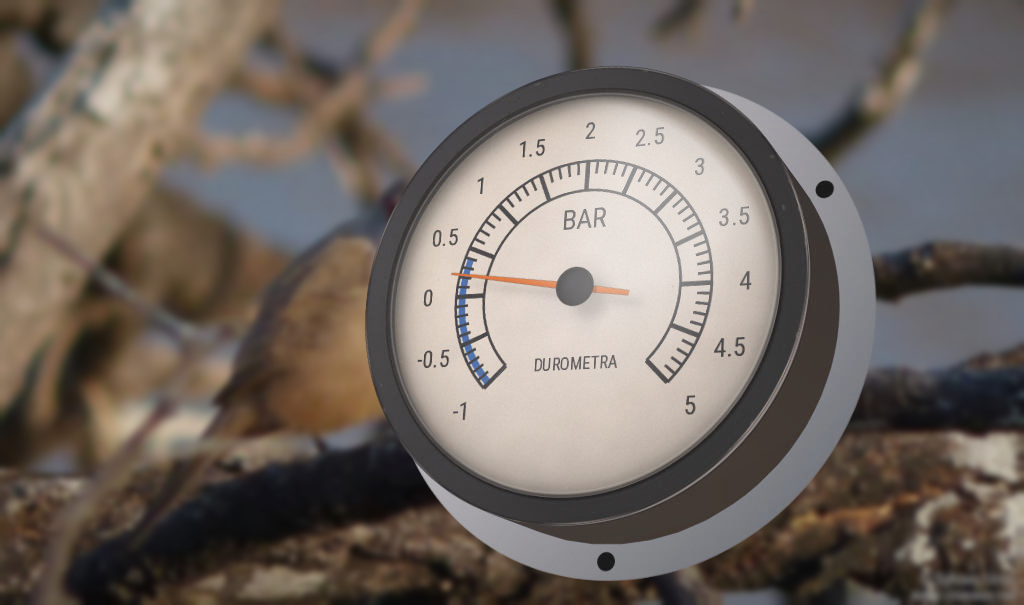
bar 0.2
